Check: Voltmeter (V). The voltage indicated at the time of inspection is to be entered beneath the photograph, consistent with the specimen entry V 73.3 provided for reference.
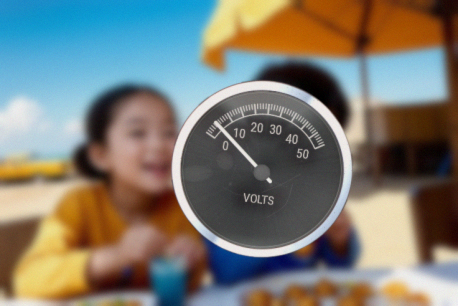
V 5
